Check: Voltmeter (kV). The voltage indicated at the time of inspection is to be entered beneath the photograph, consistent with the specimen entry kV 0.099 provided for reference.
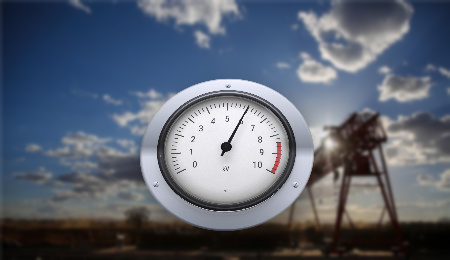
kV 6
